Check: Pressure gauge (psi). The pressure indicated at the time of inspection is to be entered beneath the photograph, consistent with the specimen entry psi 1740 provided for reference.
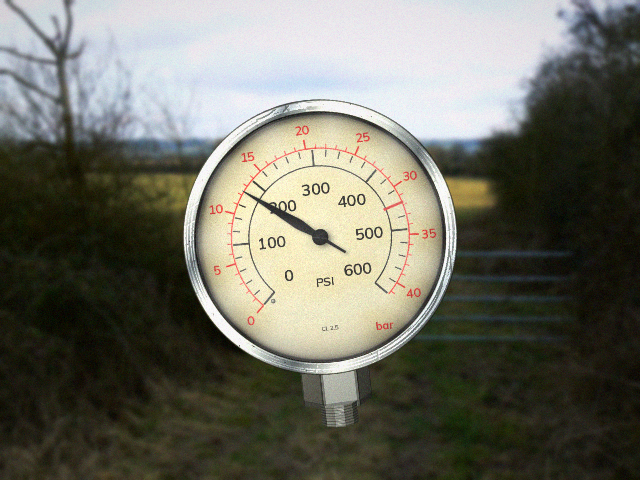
psi 180
